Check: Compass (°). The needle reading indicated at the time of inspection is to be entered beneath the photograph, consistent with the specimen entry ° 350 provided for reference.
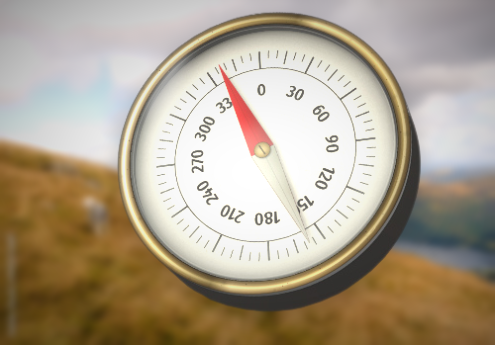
° 337.5
